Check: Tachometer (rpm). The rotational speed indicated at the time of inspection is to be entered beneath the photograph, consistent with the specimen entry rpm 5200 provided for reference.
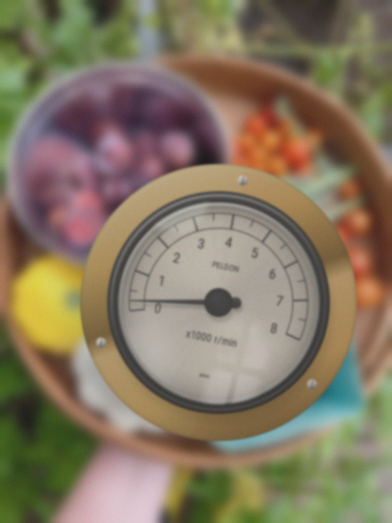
rpm 250
